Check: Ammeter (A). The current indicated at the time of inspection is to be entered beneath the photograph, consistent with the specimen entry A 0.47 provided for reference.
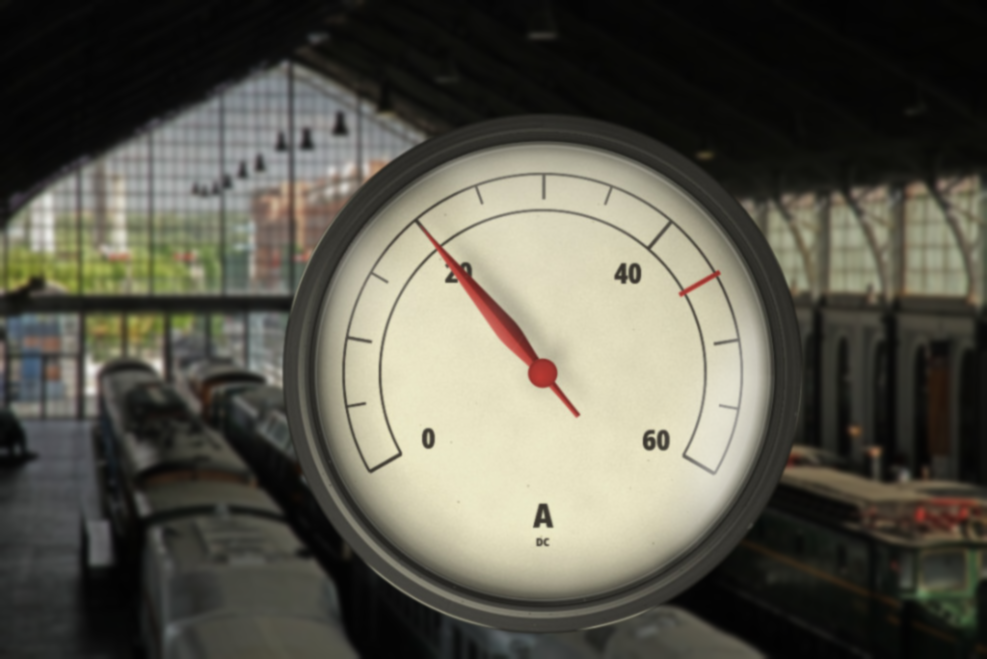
A 20
